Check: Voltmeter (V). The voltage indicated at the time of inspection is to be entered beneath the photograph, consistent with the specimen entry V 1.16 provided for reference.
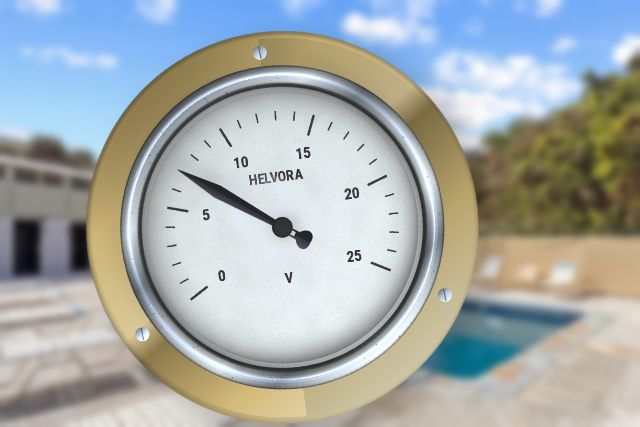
V 7
